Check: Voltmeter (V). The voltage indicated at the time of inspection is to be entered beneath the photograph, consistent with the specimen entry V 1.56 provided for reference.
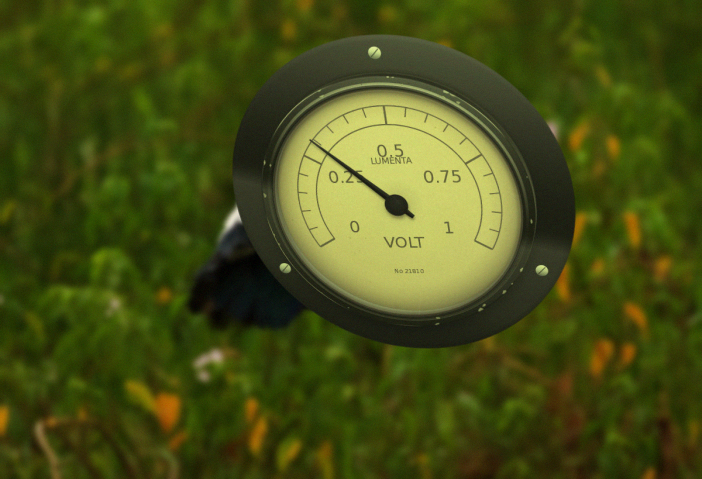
V 0.3
